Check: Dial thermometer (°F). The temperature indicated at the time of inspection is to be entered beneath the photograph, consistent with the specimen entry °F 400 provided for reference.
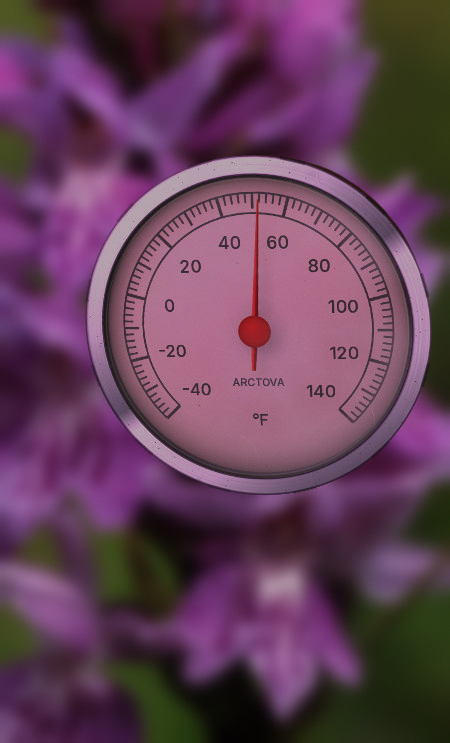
°F 52
